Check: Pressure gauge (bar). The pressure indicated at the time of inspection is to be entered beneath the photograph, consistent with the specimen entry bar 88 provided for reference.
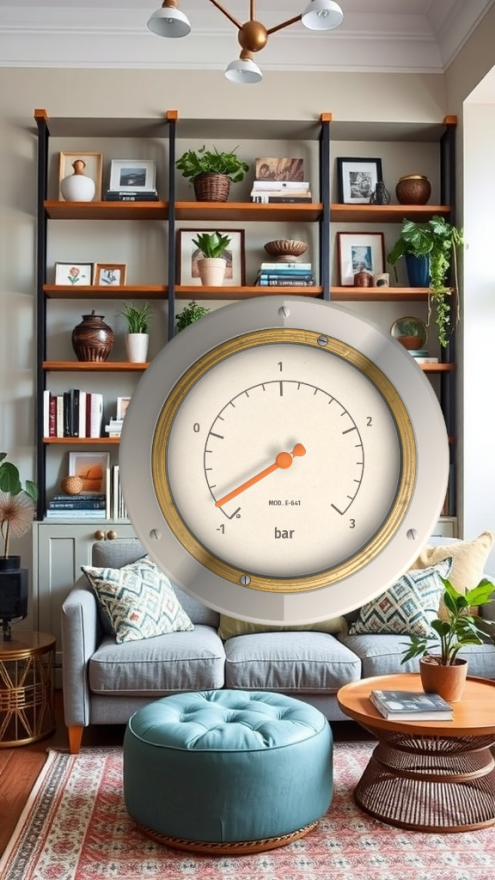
bar -0.8
